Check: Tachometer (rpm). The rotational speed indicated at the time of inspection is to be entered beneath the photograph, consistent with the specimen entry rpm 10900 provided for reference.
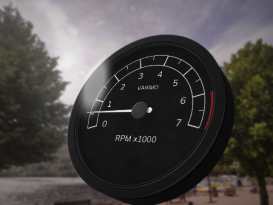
rpm 500
